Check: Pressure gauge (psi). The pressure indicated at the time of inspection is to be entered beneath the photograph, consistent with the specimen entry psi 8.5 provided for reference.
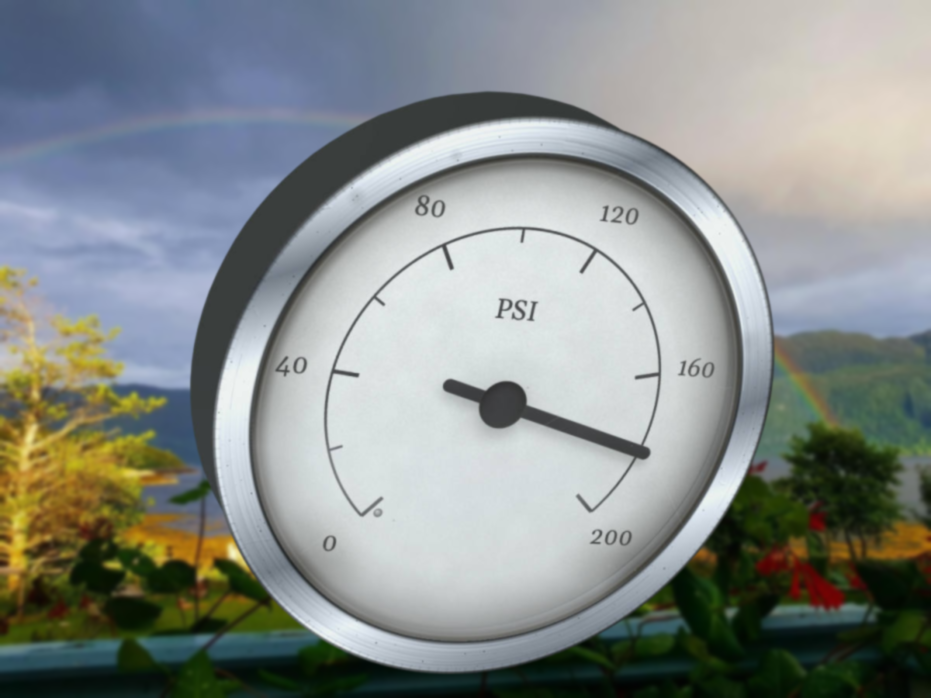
psi 180
